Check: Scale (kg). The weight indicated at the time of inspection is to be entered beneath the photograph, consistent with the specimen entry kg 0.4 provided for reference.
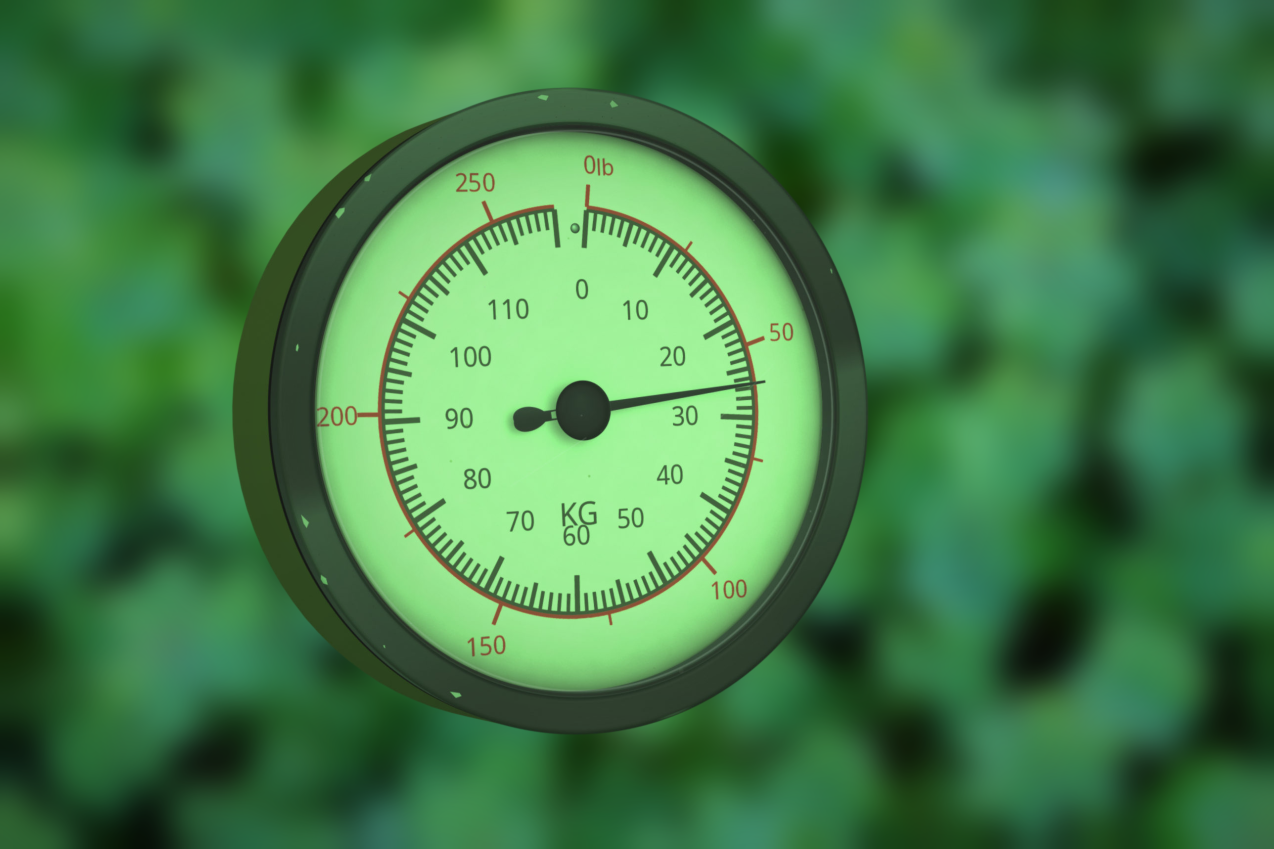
kg 26.5
